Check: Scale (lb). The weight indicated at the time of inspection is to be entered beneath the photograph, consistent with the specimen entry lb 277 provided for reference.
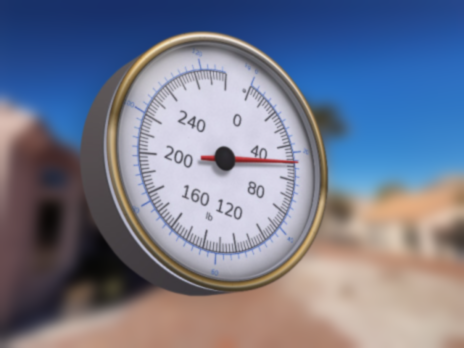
lb 50
